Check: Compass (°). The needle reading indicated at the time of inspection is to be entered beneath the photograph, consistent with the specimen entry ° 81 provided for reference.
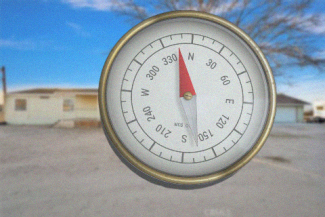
° 345
